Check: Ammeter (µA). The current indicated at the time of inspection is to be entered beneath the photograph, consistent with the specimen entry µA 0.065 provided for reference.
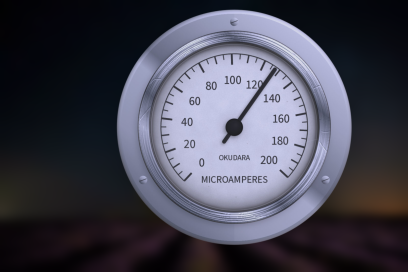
µA 127.5
